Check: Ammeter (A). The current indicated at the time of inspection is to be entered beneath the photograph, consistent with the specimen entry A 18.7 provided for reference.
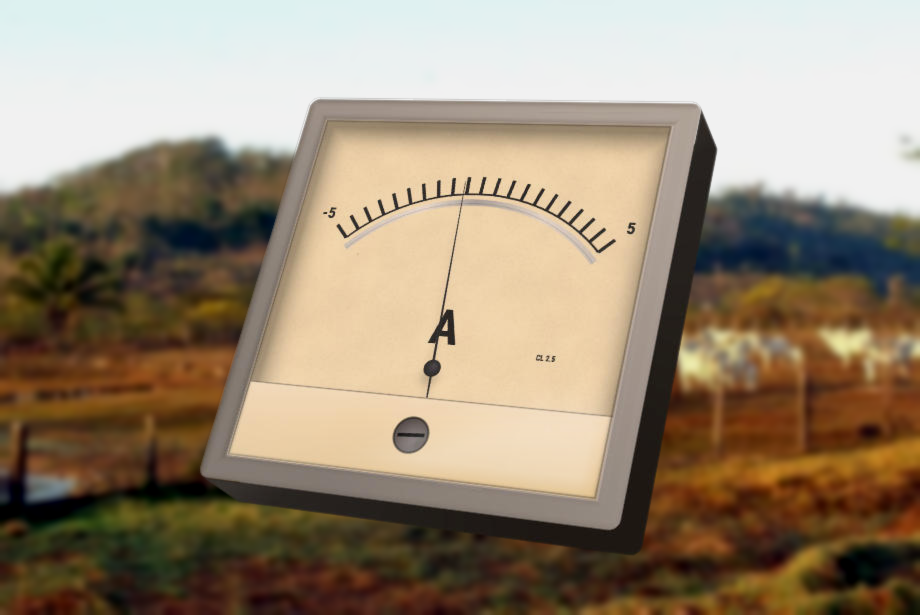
A -0.5
